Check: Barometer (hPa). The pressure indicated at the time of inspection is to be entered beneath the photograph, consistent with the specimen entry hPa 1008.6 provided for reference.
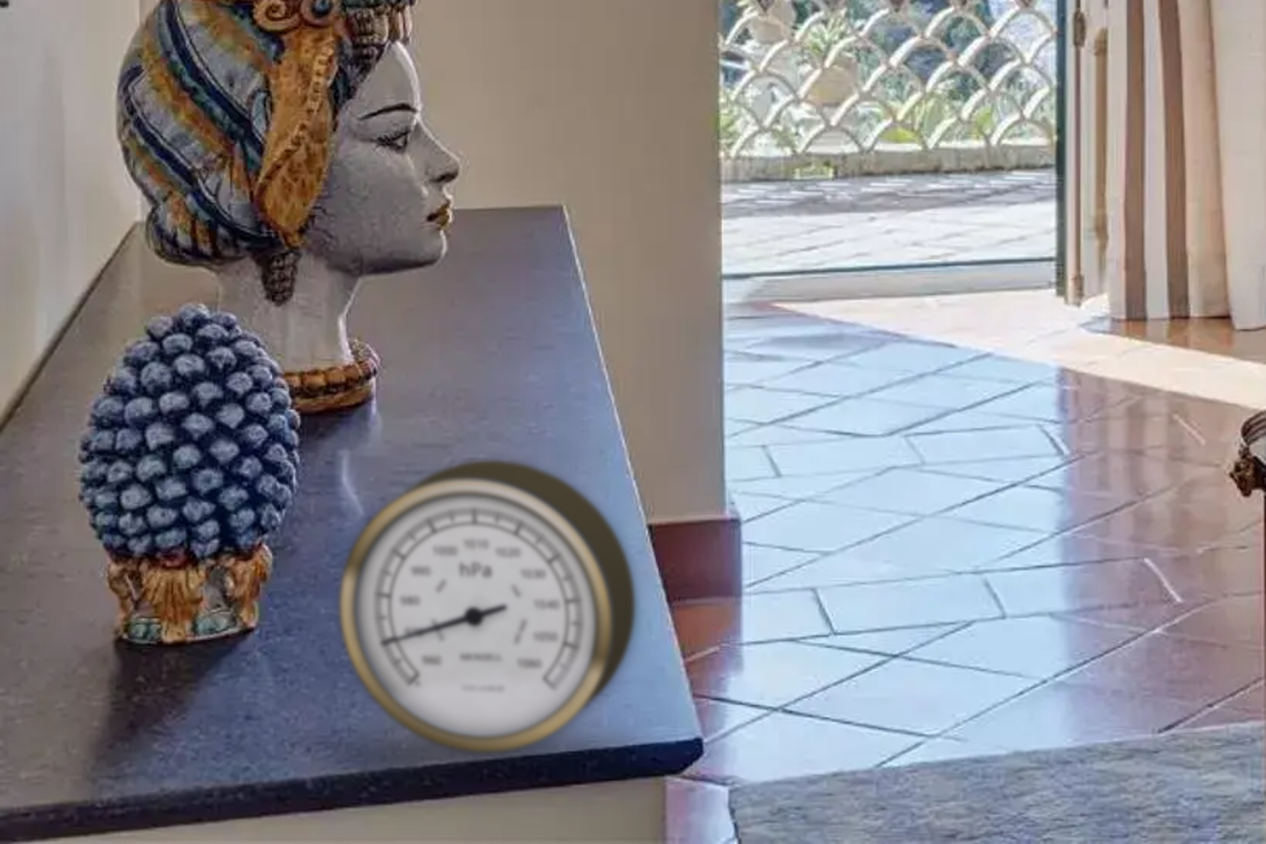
hPa 970
